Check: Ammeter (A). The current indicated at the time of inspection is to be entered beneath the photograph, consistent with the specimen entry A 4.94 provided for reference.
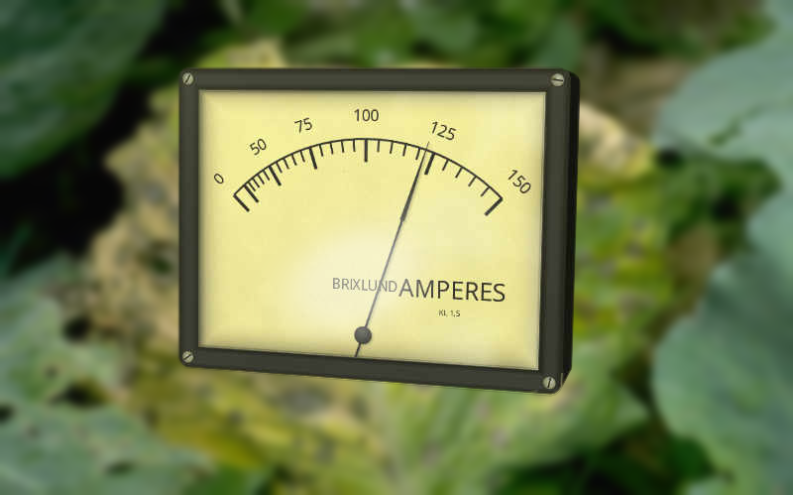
A 122.5
